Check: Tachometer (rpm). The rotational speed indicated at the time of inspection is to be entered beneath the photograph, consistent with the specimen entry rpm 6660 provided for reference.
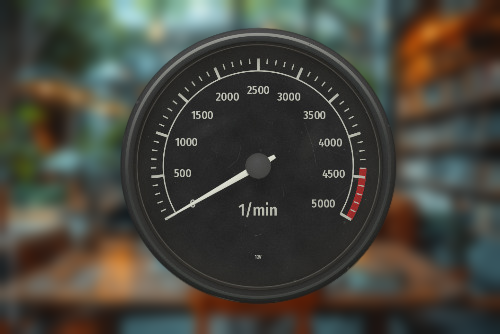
rpm 0
